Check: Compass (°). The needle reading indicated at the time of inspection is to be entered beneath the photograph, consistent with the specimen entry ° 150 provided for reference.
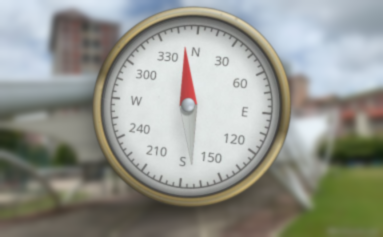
° 350
